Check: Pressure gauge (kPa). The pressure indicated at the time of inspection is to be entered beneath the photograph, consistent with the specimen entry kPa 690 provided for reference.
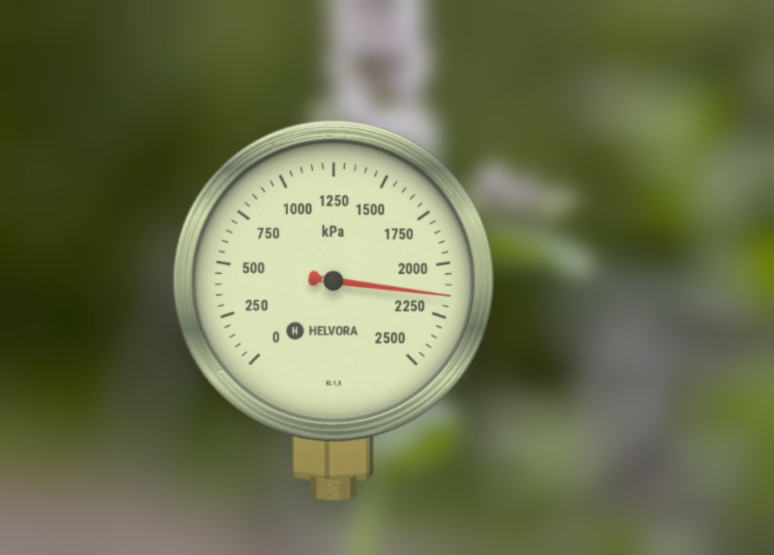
kPa 2150
